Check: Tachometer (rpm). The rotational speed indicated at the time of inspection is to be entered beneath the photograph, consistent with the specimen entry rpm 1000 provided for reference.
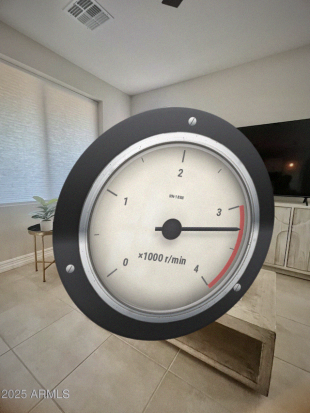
rpm 3250
